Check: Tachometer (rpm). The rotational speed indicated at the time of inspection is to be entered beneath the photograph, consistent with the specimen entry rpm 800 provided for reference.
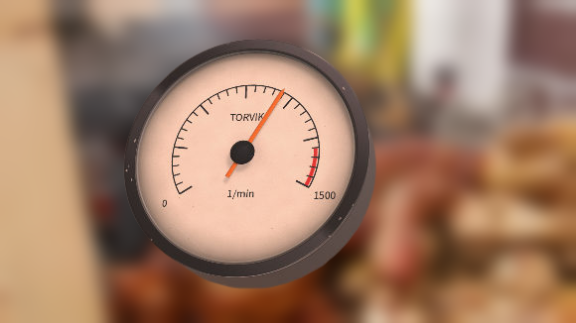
rpm 950
